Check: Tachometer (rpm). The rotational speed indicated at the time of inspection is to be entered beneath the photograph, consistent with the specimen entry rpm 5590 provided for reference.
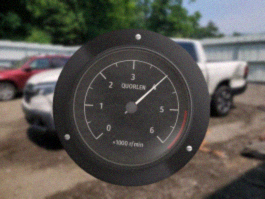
rpm 4000
